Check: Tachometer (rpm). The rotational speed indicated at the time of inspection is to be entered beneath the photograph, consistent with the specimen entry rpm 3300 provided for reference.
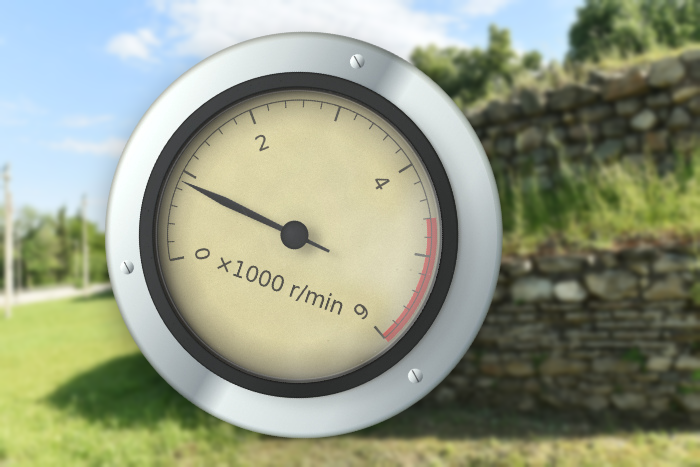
rpm 900
